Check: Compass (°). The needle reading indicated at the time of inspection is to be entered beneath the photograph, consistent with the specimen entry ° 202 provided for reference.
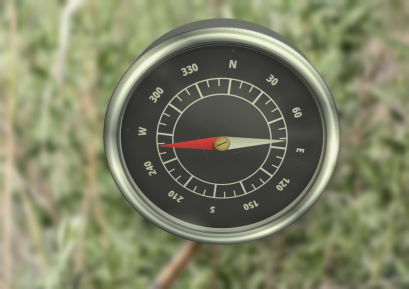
° 260
